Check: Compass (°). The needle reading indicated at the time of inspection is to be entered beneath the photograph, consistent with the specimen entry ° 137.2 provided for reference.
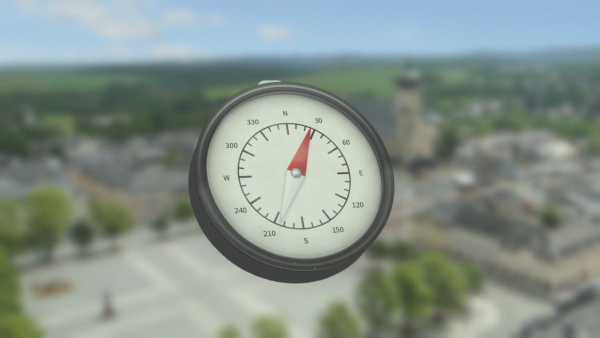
° 25
